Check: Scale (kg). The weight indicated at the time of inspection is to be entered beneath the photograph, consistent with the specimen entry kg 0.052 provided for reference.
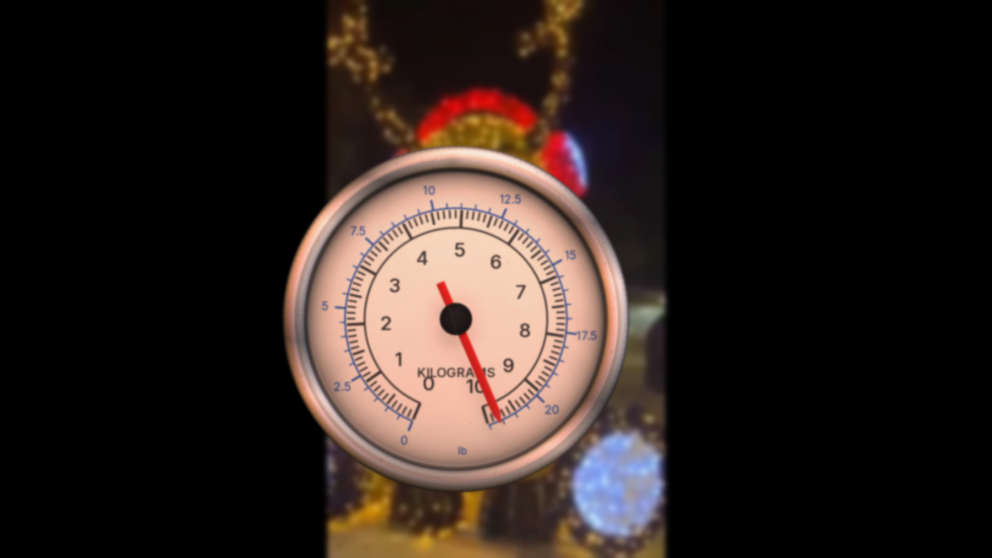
kg 9.8
